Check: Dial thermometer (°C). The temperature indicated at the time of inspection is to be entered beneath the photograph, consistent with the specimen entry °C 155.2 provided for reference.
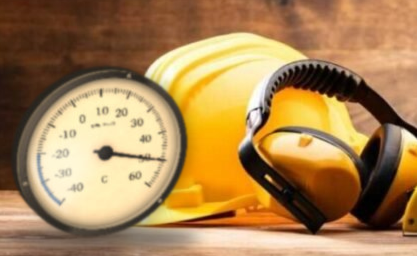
°C 50
